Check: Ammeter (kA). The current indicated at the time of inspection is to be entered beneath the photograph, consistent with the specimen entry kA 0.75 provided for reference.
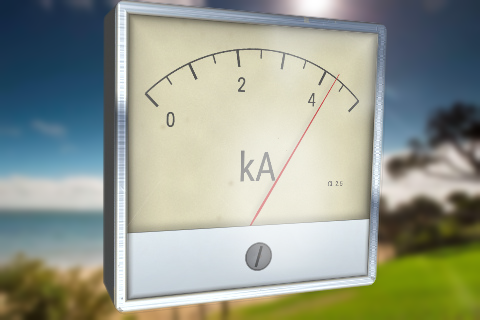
kA 4.25
